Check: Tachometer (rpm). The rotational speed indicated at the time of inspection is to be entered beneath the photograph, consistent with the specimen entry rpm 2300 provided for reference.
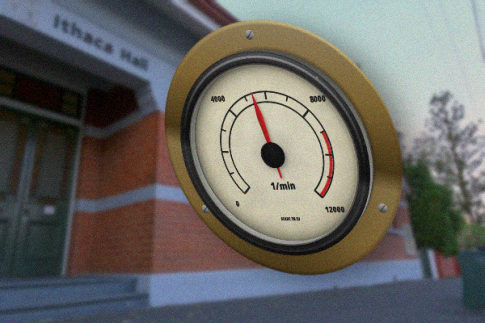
rpm 5500
